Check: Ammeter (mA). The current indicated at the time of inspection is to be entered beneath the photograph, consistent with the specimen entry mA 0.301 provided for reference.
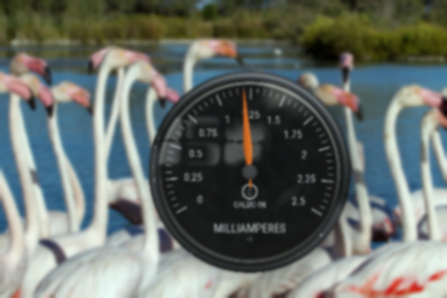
mA 1.2
